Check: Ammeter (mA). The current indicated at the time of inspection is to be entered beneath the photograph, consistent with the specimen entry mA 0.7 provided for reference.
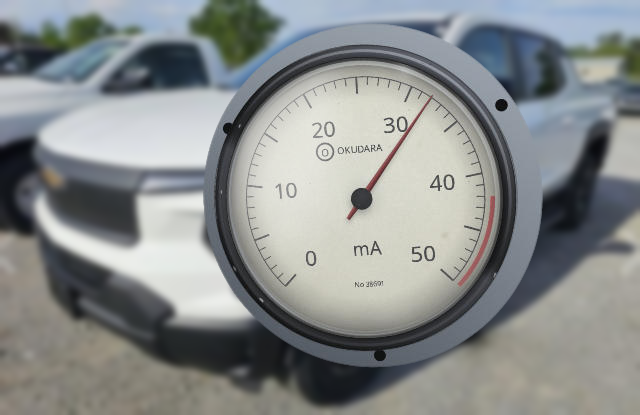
mA 32
